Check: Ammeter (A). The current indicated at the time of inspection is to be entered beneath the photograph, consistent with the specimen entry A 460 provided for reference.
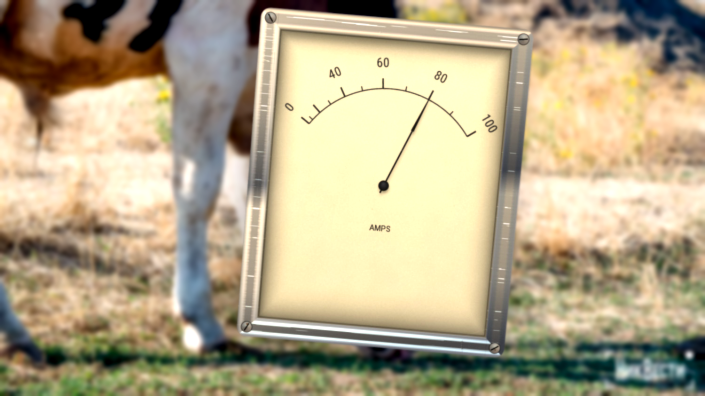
A 80
